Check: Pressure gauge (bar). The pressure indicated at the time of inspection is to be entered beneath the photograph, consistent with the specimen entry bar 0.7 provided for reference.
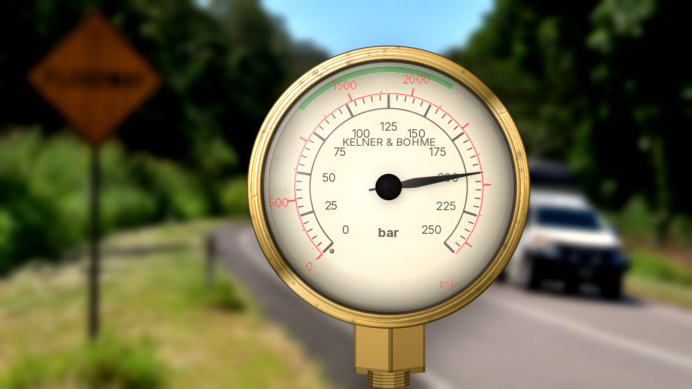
bar 200
